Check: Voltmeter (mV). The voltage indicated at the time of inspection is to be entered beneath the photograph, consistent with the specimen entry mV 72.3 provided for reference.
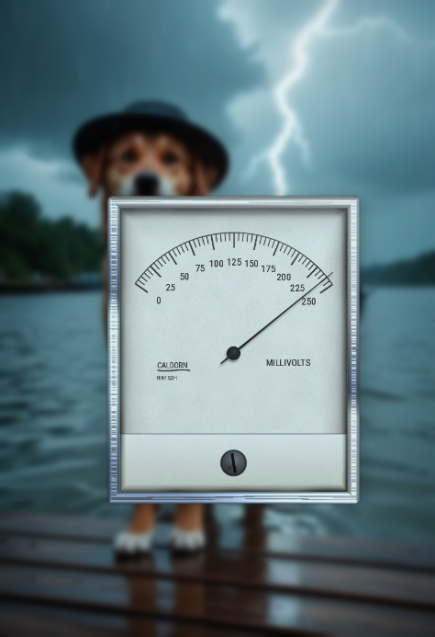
mV 240
